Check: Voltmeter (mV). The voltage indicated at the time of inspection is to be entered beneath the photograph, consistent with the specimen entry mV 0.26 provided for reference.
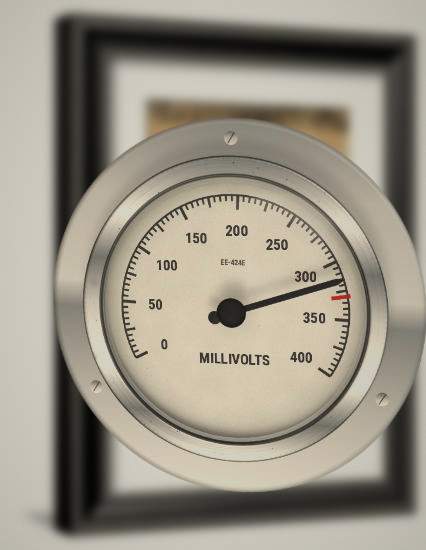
mV 315
